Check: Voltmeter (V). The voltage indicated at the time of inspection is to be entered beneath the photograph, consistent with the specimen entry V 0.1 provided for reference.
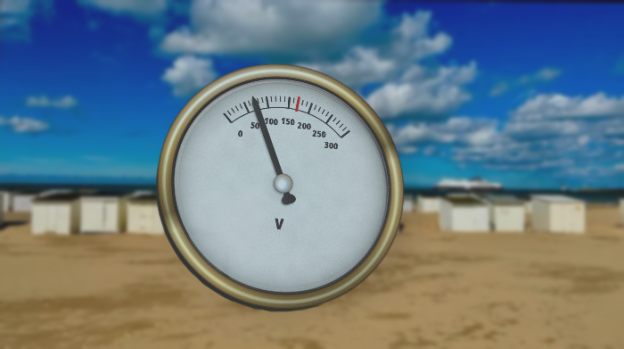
V 70
